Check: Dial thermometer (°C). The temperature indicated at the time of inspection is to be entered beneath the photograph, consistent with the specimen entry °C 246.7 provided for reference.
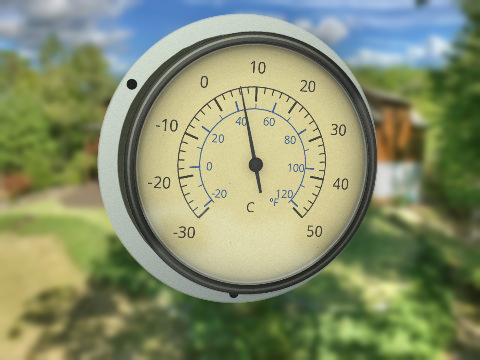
°C 6
